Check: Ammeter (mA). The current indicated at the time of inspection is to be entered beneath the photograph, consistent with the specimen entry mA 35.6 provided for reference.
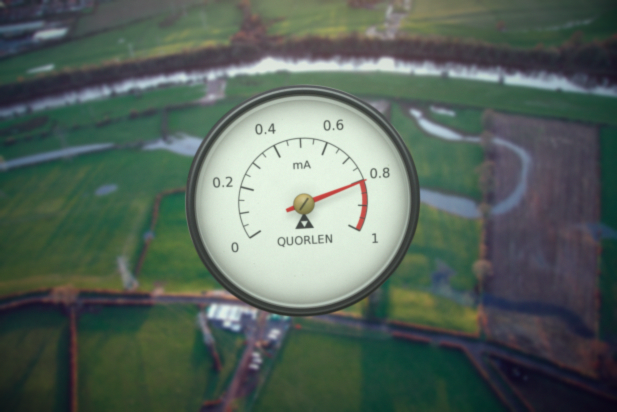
mA 0.8
